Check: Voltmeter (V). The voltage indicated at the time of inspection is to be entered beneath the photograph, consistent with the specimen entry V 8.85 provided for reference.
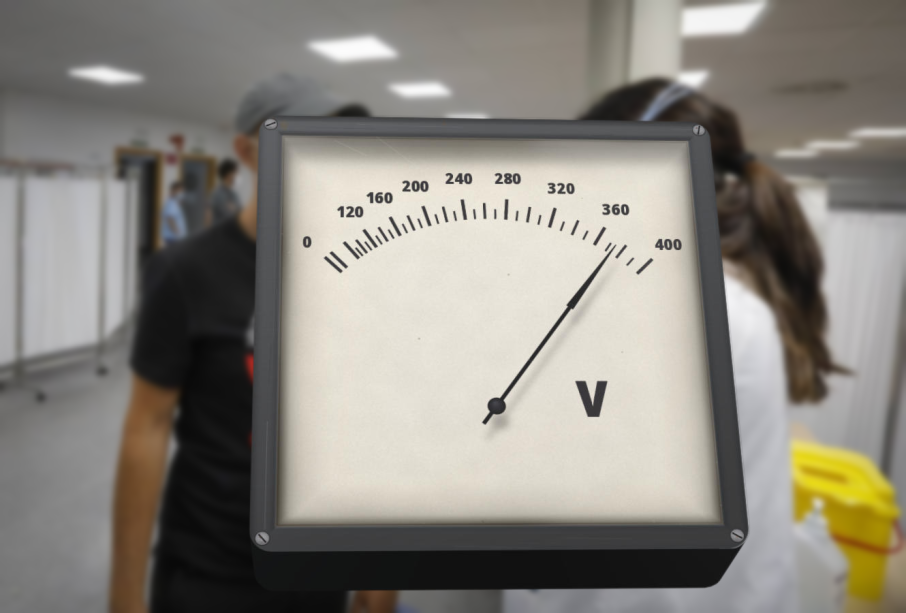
V 375
